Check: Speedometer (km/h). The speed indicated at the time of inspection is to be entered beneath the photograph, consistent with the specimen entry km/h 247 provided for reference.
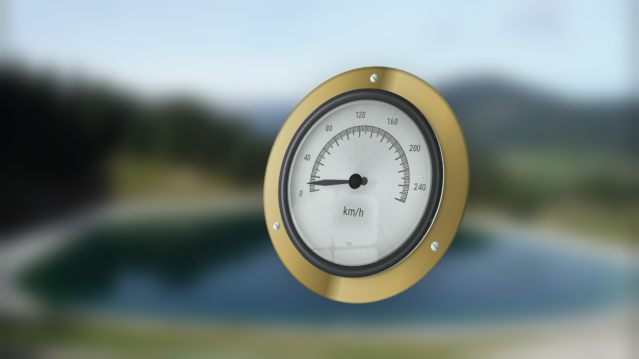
km/h 10
